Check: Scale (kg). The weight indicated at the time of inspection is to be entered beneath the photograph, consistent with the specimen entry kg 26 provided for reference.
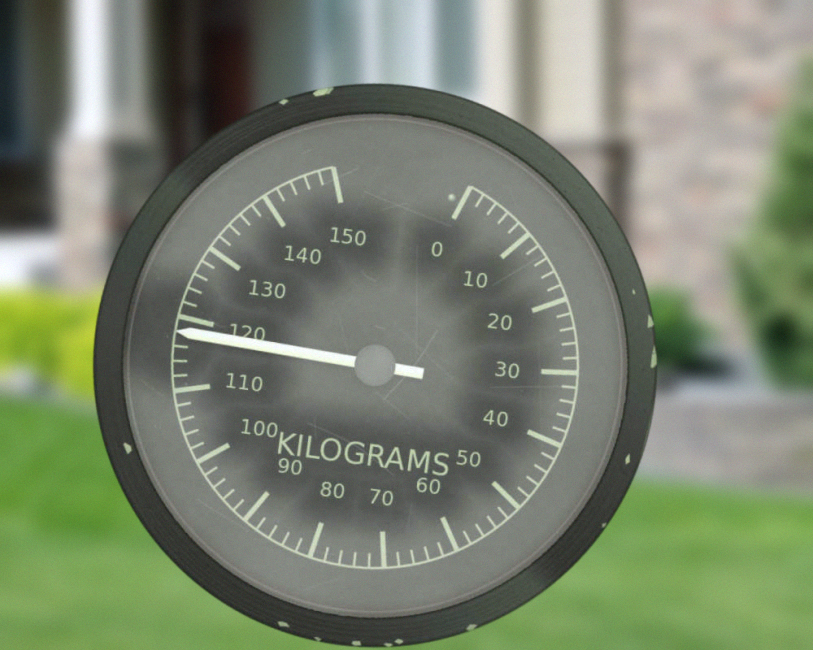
kg 118
